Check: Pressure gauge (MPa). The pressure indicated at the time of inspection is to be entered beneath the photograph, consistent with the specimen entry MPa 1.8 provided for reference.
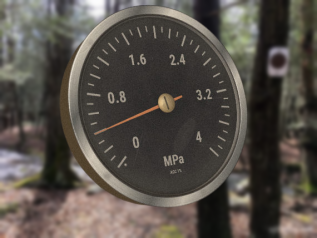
MPa 0.4
